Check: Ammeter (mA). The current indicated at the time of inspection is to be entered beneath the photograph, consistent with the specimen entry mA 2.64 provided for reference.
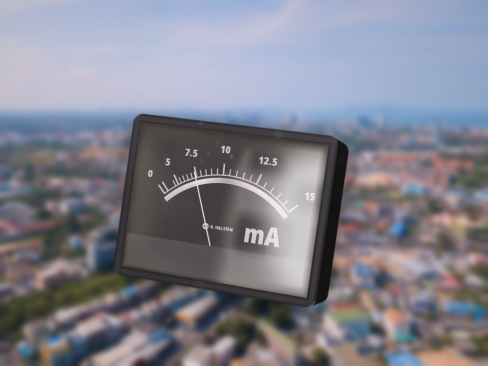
mA 7.5
